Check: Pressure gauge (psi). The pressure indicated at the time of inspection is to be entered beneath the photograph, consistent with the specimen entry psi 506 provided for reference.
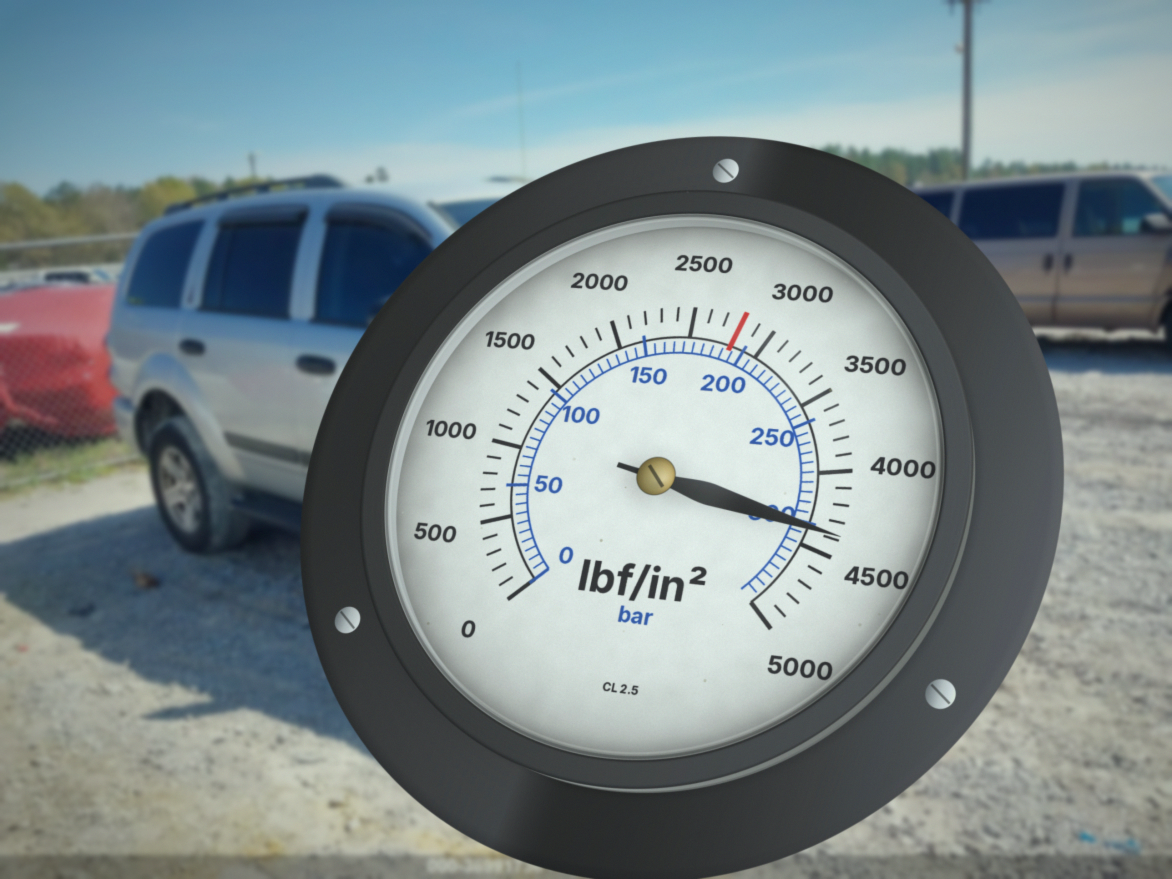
psi 4400
